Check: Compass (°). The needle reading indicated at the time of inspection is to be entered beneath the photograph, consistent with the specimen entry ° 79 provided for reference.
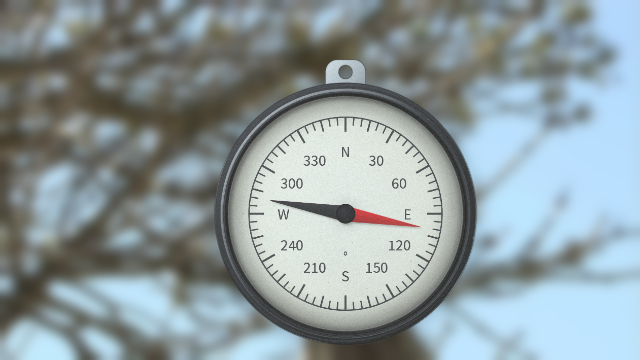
° 100
